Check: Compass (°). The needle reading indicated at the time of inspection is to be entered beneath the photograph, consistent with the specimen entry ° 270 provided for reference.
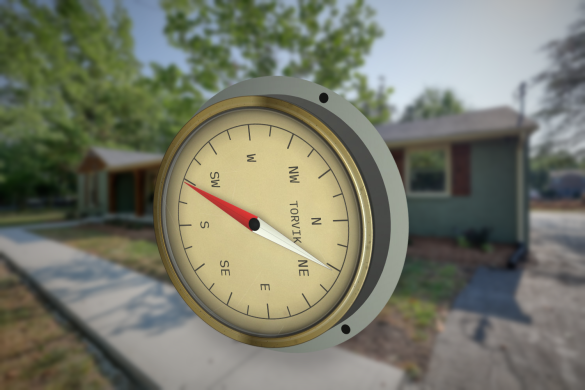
° 210
